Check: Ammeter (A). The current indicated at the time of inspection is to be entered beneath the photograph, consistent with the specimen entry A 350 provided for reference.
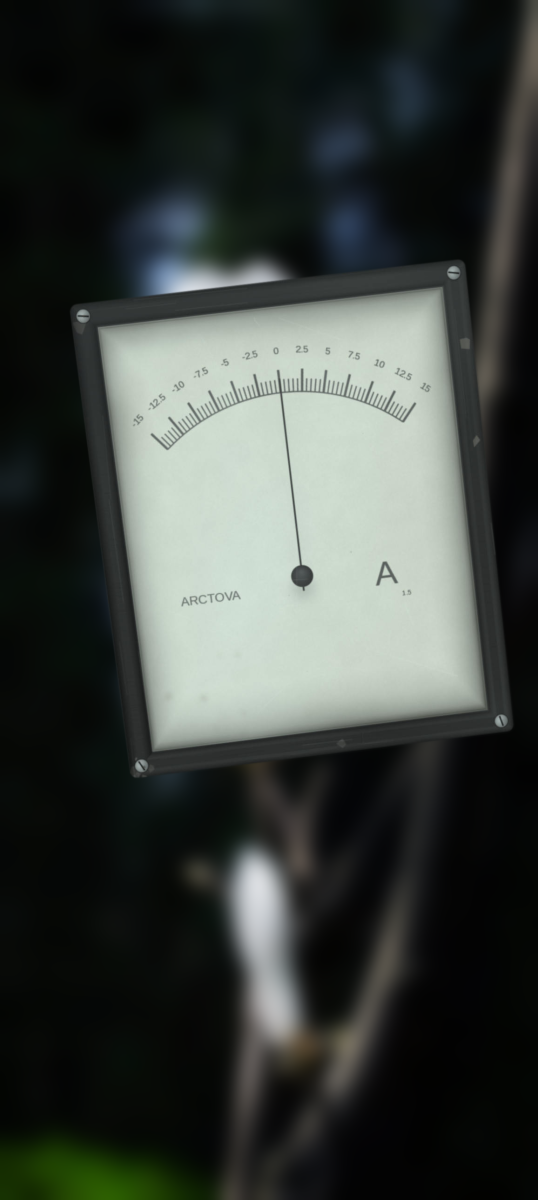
A 0
